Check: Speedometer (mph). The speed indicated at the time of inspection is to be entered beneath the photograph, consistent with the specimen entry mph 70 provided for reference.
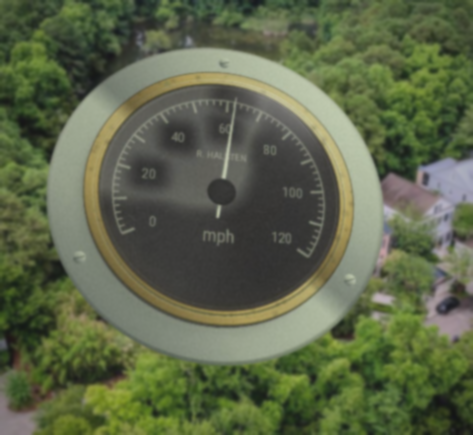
mph 62
